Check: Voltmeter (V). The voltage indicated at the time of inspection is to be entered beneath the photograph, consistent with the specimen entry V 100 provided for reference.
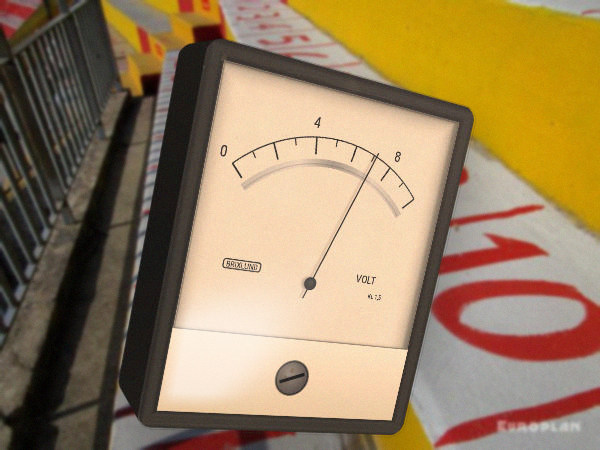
V 7
